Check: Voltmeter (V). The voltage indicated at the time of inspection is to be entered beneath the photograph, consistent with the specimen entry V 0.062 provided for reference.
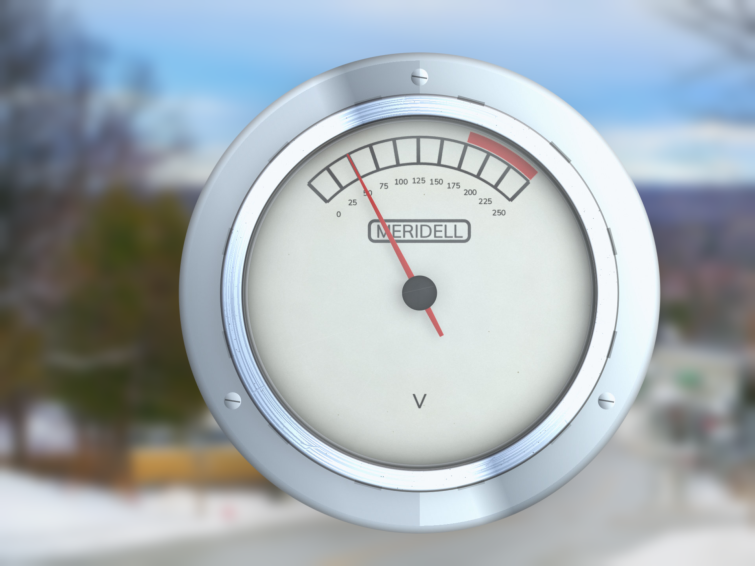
V 50
